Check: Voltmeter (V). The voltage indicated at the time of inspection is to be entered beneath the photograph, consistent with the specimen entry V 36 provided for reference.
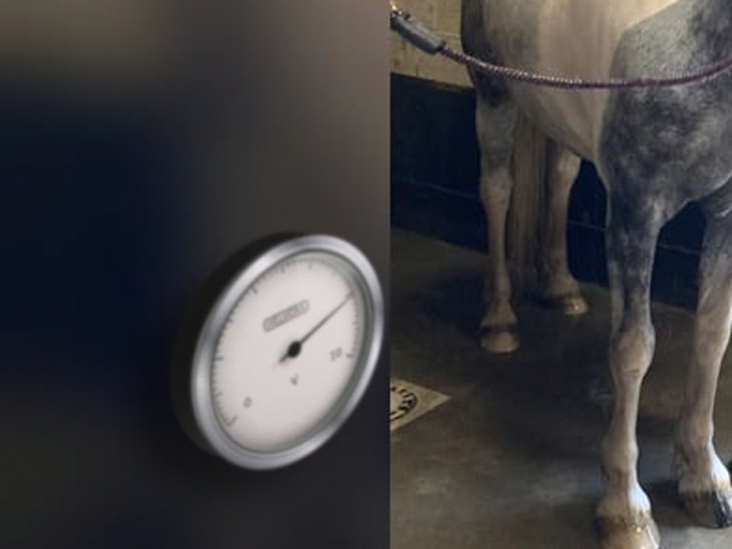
V 8
